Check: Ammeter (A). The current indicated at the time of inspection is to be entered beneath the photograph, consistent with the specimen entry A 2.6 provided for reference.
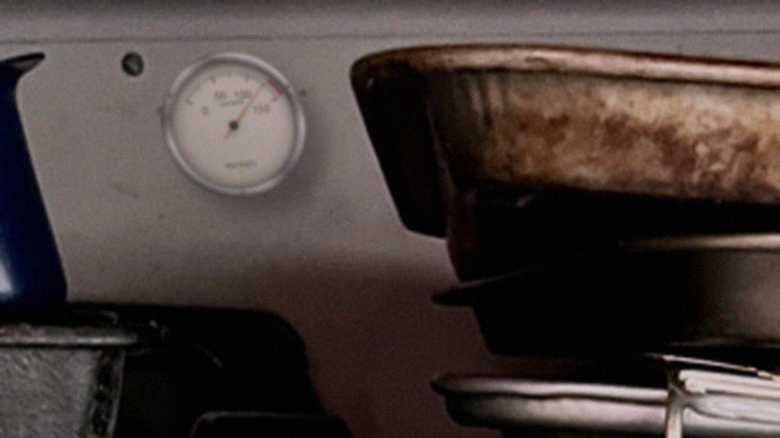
A 125
